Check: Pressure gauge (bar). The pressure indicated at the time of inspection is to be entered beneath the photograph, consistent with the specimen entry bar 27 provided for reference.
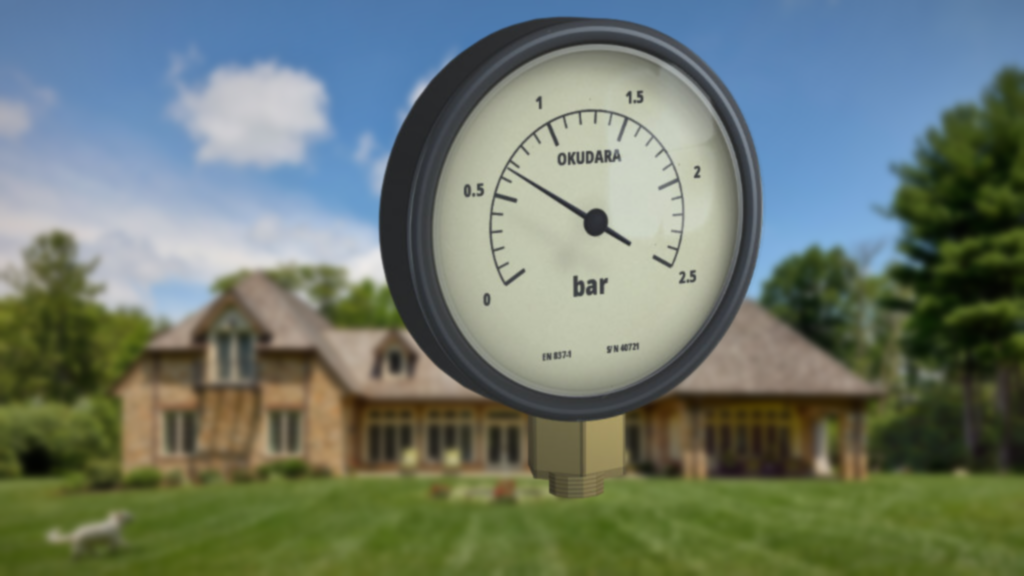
bar 0.65
